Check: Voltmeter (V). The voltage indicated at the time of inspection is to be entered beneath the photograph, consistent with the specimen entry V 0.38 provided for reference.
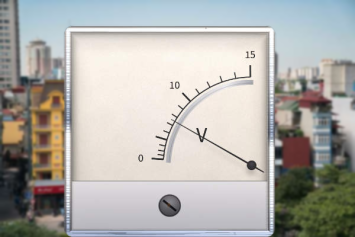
V 7.5
